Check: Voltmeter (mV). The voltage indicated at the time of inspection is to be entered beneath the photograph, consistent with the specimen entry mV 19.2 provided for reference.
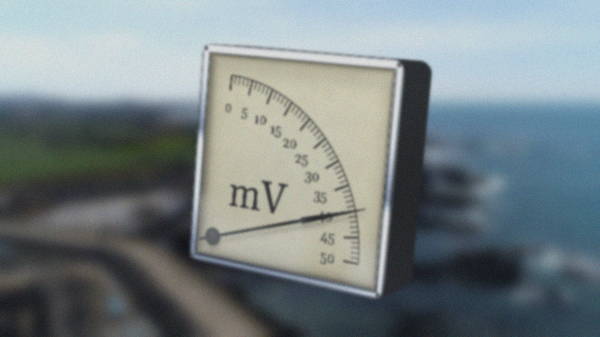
mV 40
